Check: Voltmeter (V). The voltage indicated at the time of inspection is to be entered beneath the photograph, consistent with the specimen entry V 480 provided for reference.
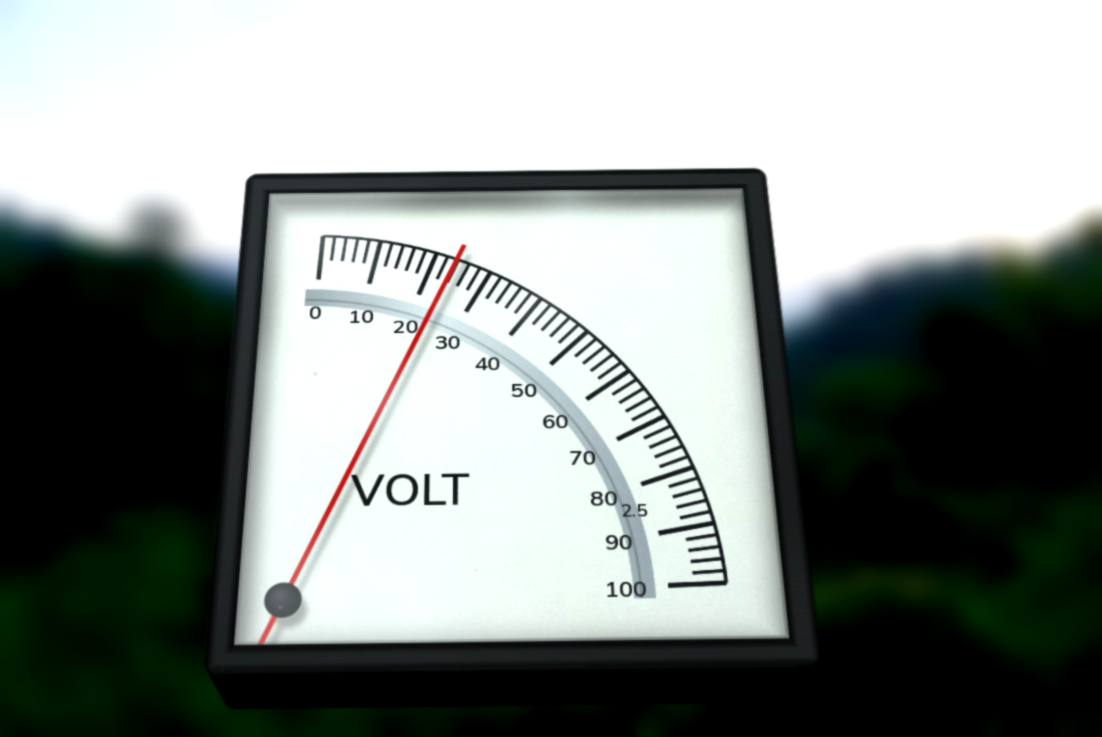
V 24
